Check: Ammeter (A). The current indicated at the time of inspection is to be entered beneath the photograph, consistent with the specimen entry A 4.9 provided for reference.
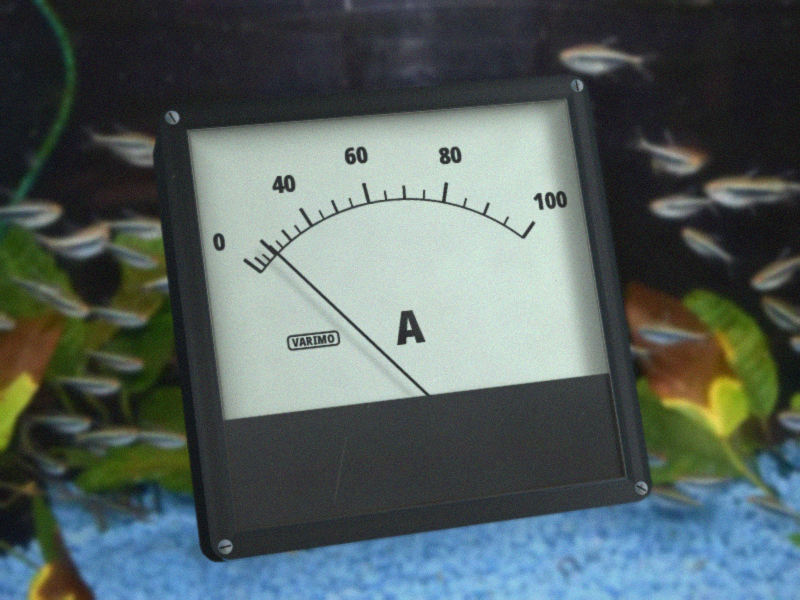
A 20
